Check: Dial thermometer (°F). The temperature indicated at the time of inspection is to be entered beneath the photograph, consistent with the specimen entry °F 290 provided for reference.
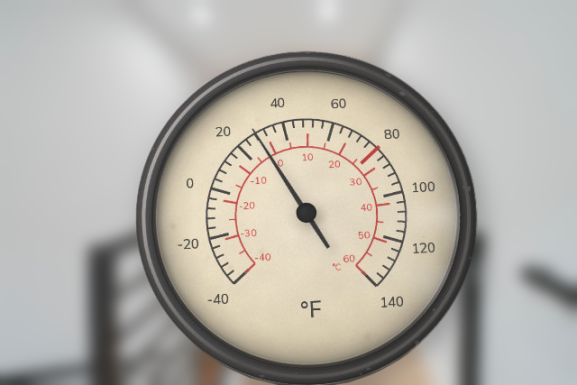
°F 28
